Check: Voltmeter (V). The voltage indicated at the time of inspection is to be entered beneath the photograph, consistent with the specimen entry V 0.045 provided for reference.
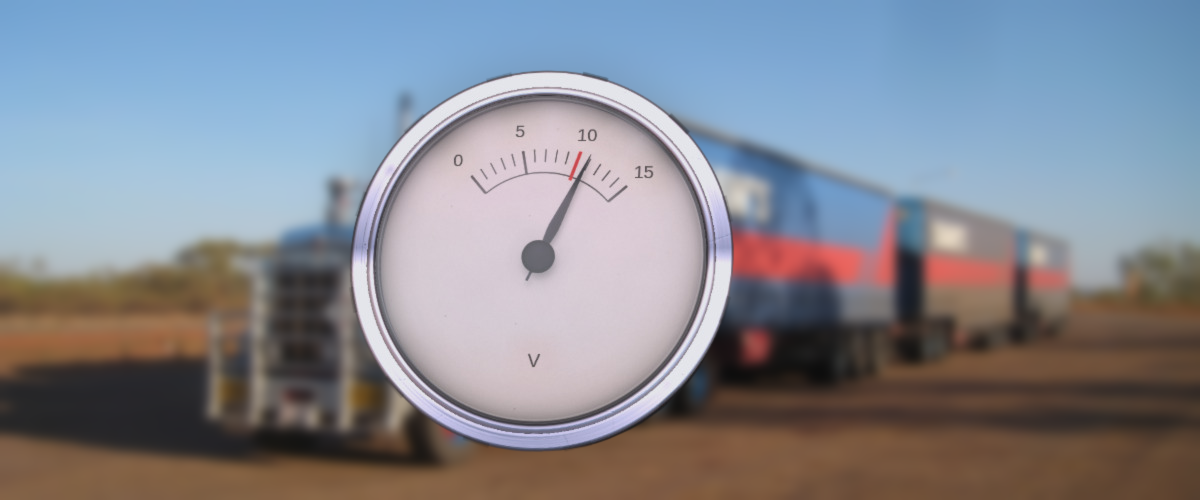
V 11
